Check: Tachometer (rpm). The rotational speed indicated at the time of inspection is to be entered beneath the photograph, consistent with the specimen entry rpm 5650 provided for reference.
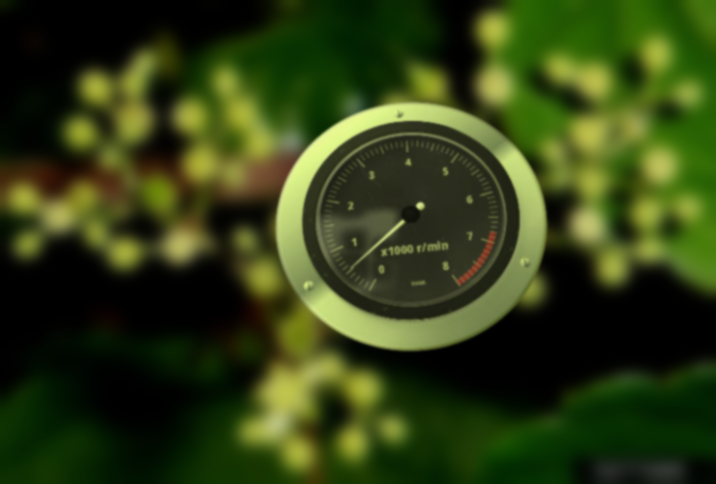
rpm 500
